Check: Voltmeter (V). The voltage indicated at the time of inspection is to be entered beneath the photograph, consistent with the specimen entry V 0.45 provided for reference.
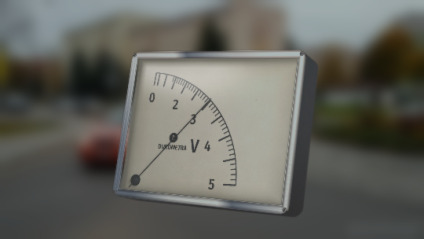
V 3
